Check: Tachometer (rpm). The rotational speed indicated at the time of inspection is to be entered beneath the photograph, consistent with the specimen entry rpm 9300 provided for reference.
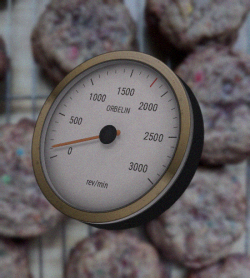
rpm 100
